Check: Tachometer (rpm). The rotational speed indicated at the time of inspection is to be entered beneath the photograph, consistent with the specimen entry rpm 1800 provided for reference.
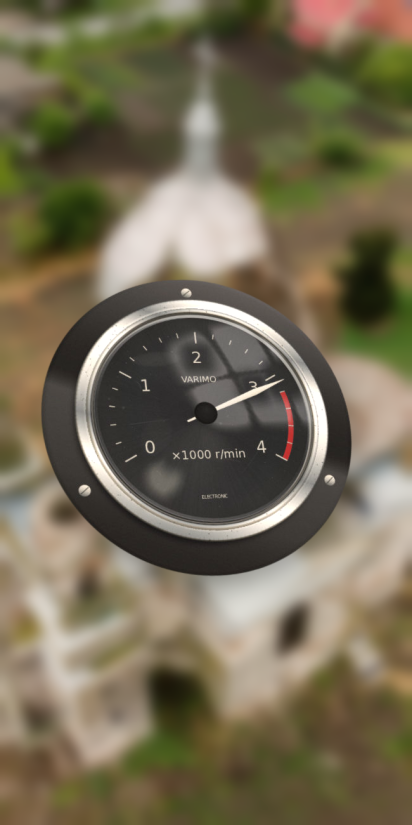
rpm 3100
